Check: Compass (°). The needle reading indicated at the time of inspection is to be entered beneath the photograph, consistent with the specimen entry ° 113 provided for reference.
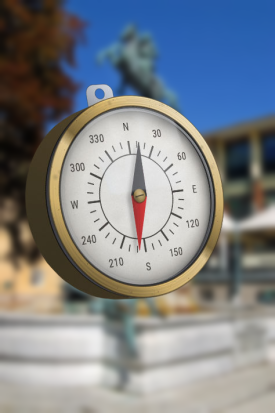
° 190
